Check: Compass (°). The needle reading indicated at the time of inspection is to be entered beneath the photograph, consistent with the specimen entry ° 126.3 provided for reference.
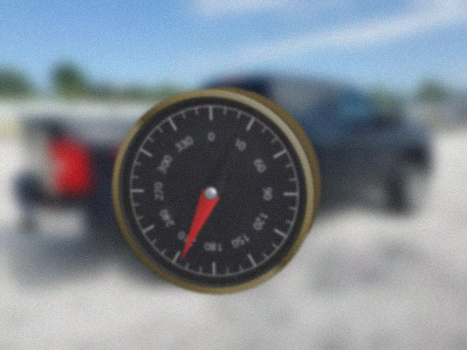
° 205
